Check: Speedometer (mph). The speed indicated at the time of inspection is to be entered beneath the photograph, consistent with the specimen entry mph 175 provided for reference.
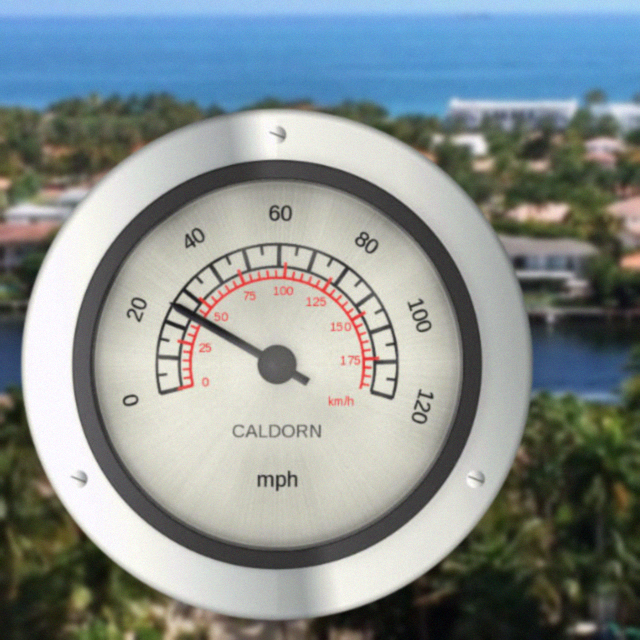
mph 25
